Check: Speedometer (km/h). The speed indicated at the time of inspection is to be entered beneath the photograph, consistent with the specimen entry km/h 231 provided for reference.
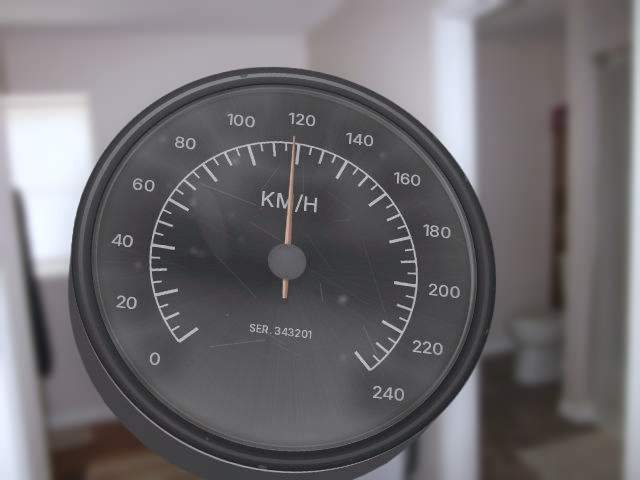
km/h 117.5
